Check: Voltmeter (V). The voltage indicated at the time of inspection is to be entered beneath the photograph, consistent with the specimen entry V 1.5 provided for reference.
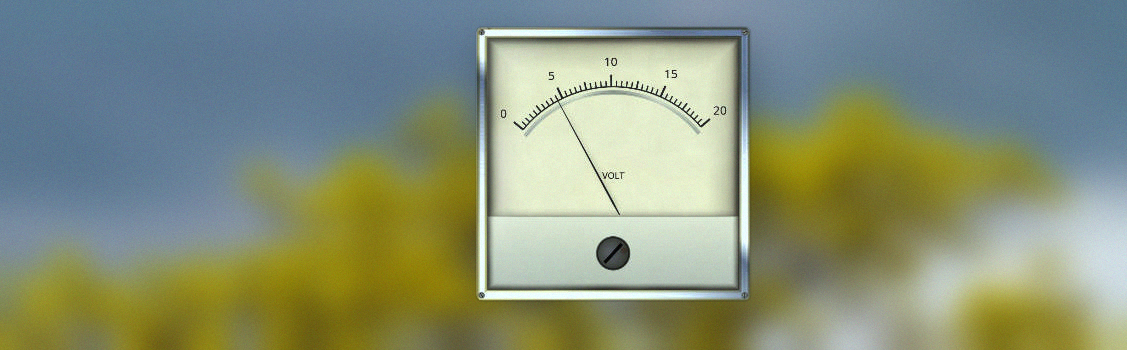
V 4.5
